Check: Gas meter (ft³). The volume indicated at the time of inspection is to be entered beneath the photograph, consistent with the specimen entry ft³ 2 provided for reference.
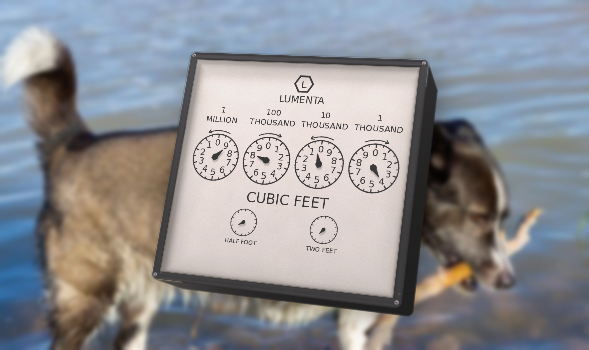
ft³ 880400
